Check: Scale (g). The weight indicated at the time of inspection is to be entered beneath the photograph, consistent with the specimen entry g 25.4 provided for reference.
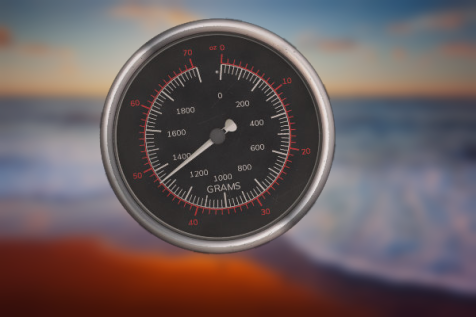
g 1340
